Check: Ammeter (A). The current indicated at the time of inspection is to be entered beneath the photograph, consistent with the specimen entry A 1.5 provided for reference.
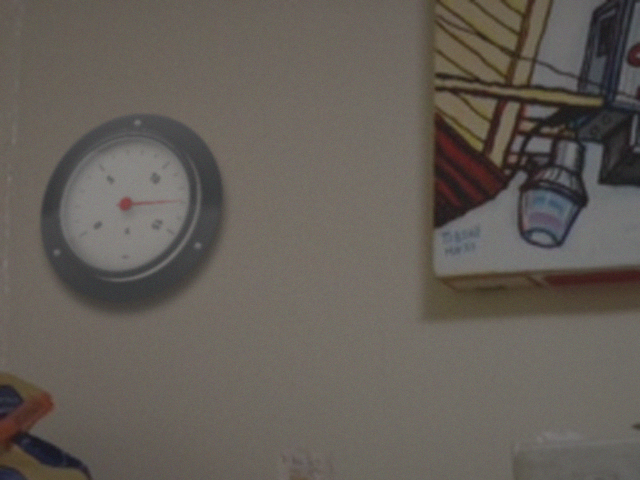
A 13
